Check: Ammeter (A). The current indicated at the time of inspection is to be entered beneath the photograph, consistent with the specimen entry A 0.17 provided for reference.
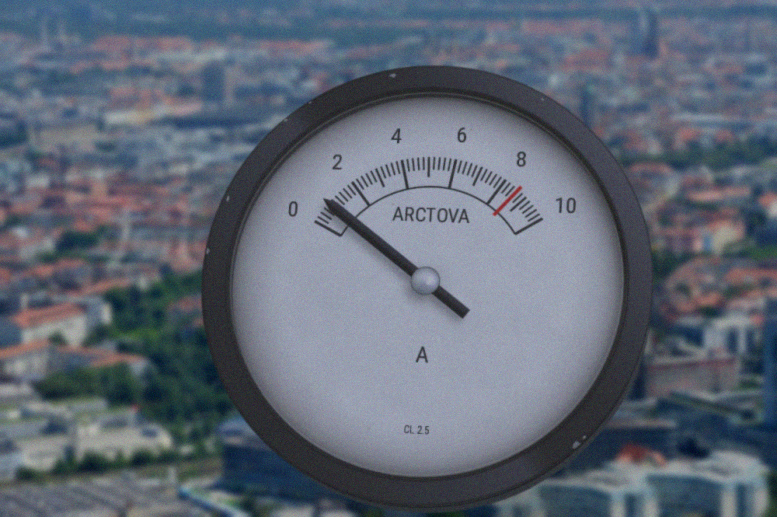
A 0.8
